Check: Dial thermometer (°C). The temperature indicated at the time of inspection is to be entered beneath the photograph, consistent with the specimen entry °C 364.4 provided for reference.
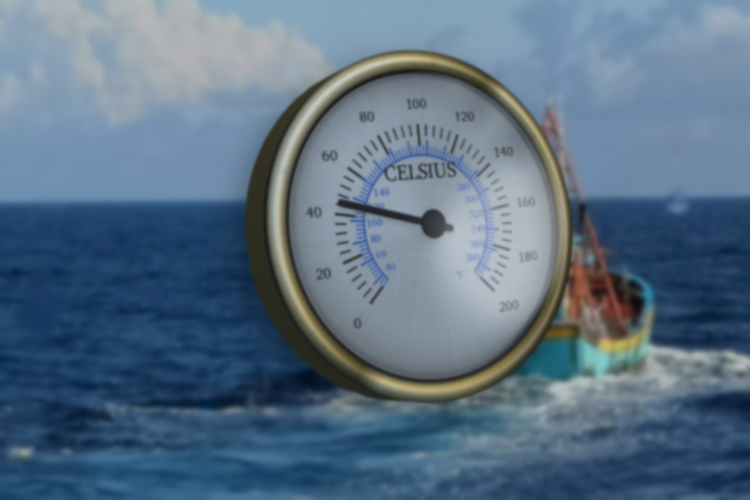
°C 44
